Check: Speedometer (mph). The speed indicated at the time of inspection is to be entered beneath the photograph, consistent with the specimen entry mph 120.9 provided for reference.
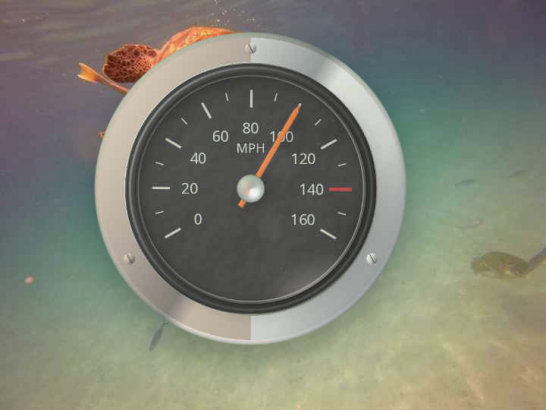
mph 100
